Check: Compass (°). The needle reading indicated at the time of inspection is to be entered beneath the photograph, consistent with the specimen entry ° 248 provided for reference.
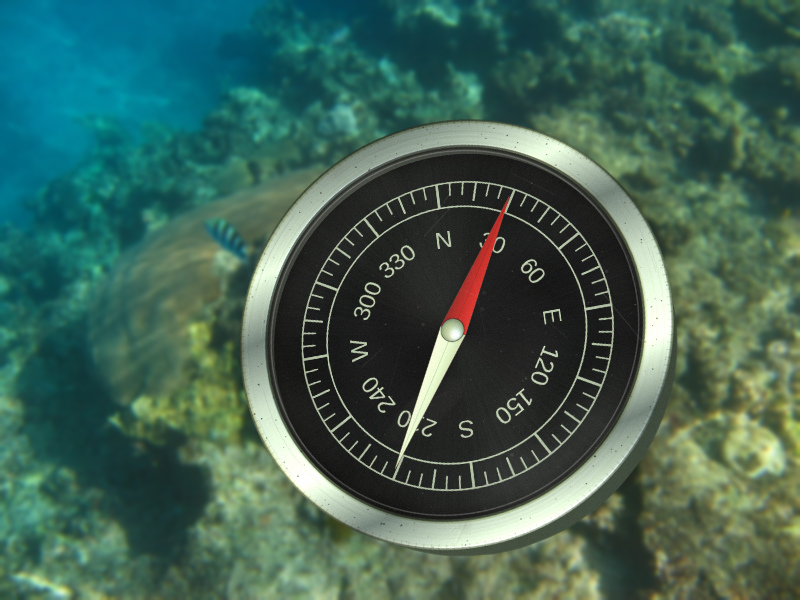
° 30
